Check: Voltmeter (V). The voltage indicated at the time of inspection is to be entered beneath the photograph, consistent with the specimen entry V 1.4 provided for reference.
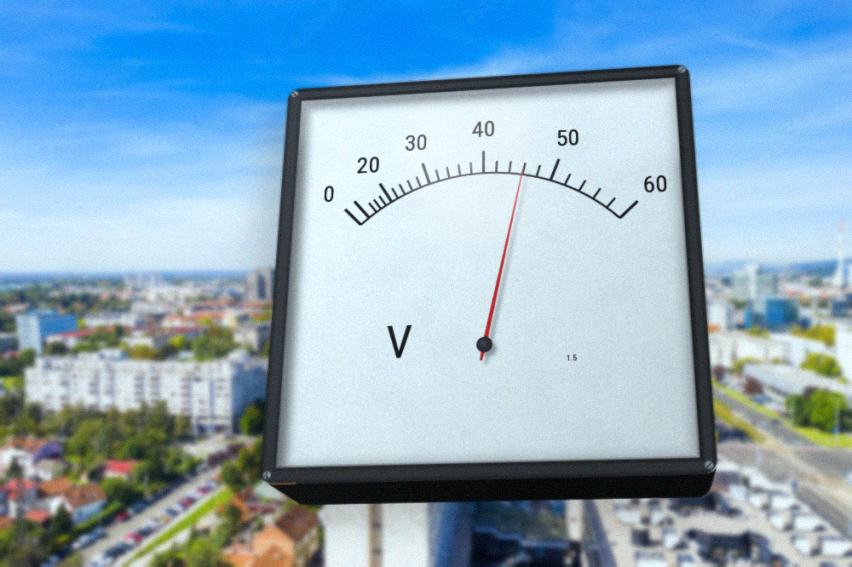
V 46
